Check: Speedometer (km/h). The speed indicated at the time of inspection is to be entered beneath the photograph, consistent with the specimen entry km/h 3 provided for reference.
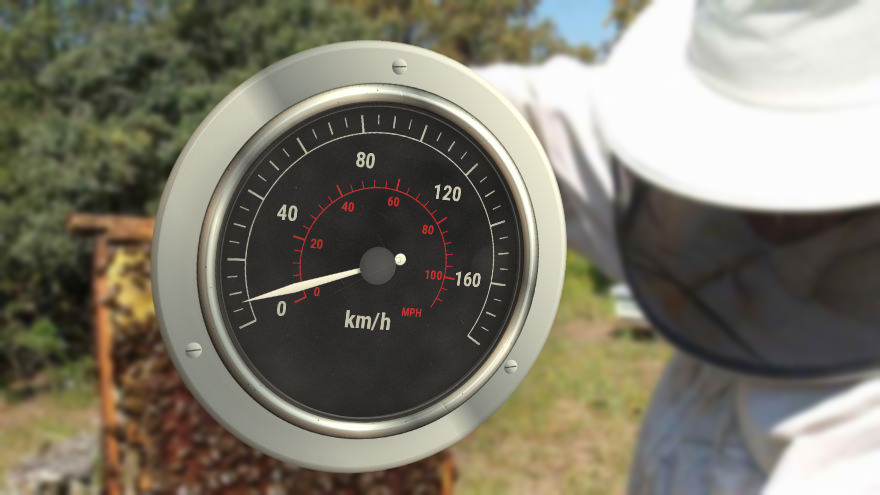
km/h 7.5
